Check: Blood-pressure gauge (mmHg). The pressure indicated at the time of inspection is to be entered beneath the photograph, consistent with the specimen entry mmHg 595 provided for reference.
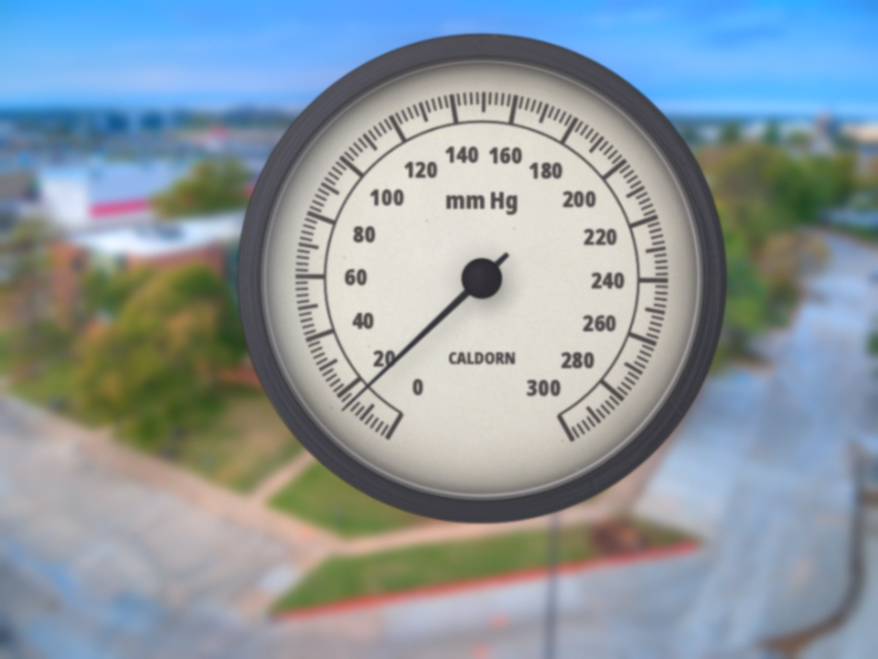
mmHg 16
